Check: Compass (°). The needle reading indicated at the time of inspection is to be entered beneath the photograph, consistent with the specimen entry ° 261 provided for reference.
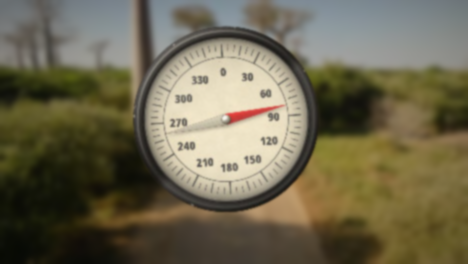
° 80
